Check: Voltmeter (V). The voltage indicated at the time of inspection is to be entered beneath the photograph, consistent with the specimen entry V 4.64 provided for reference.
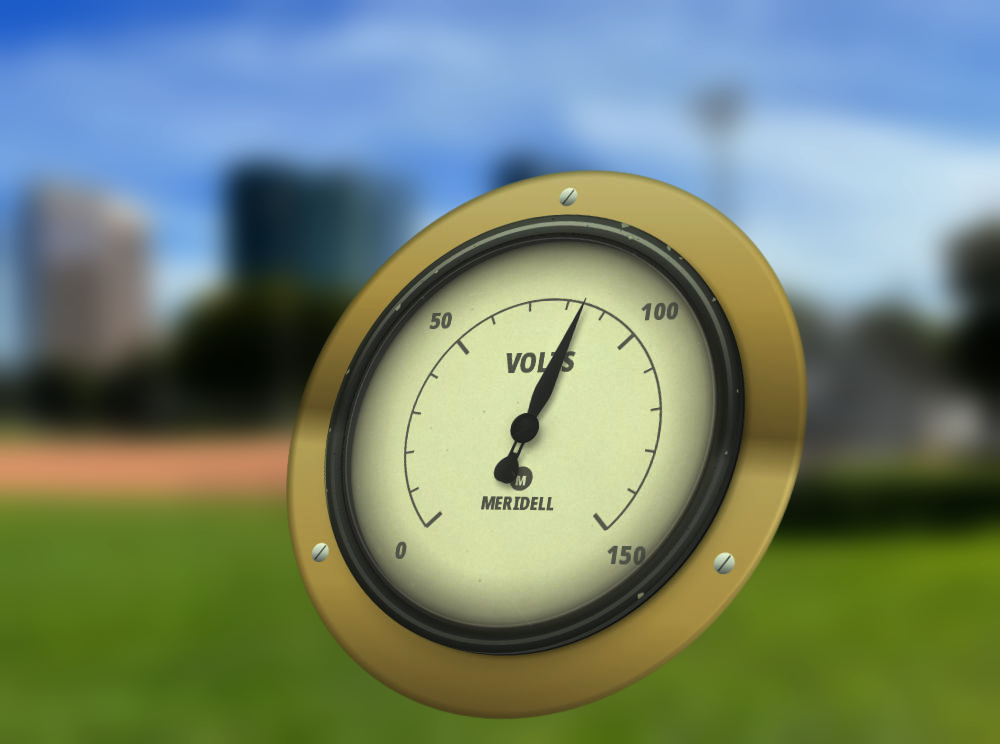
V 85
